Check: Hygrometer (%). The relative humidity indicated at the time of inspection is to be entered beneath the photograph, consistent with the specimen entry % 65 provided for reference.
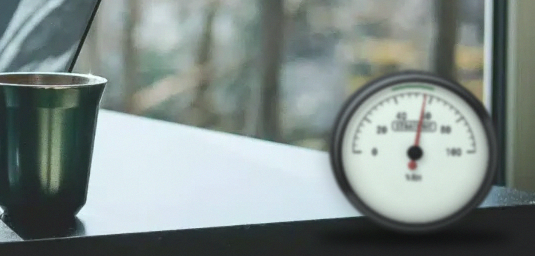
% 56
